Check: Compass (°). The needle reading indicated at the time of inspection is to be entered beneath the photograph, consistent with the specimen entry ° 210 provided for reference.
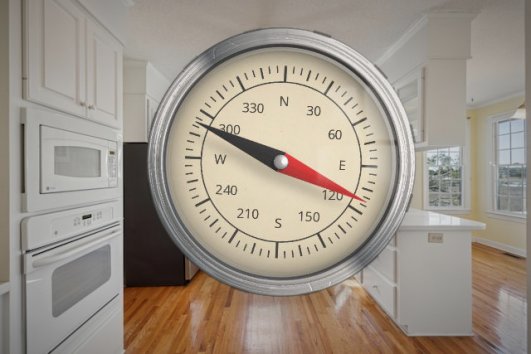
° 112.5
